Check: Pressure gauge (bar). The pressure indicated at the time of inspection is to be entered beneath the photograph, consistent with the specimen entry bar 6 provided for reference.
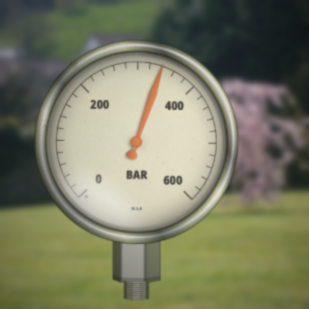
bar 340
